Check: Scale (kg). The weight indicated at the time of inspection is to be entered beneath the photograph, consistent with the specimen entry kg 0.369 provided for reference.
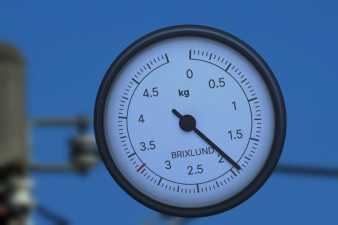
kg 1.9
